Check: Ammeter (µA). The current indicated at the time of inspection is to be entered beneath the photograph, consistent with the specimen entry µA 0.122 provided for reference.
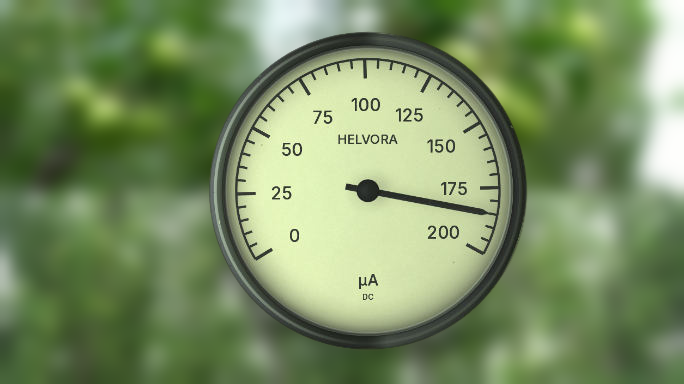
µA 185
